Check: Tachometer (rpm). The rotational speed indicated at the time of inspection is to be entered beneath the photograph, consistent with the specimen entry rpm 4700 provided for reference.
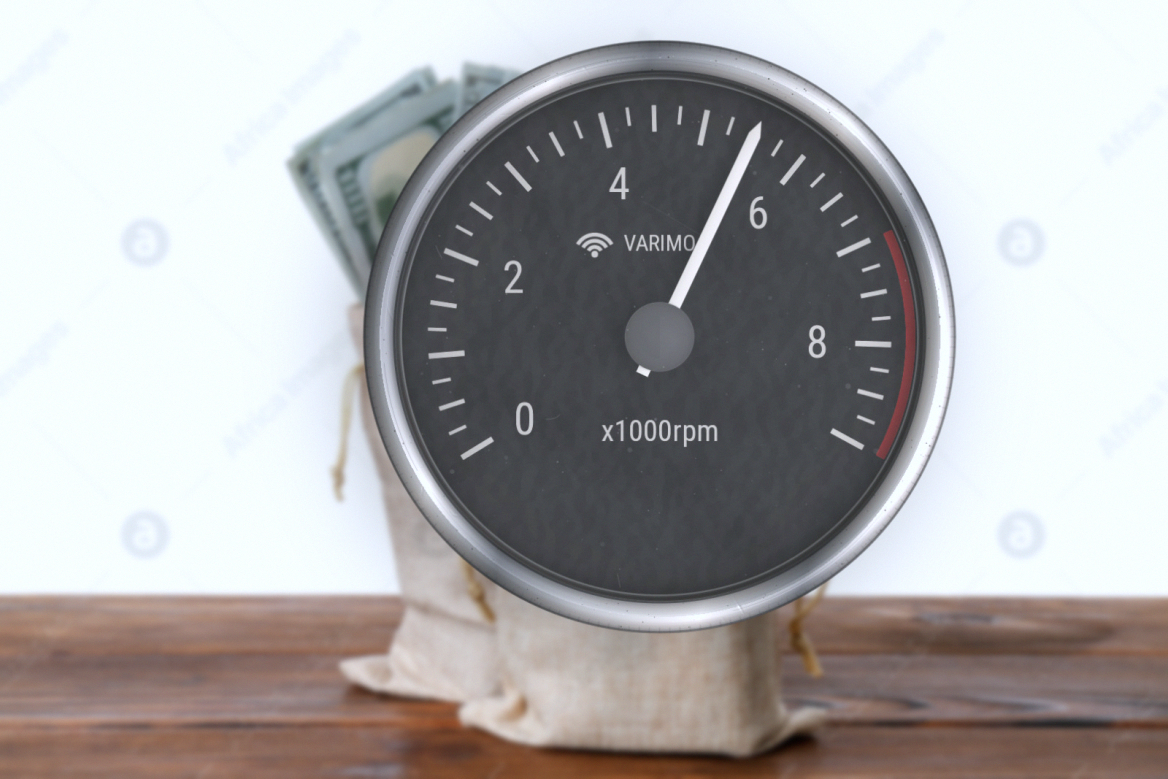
rpm 5500
